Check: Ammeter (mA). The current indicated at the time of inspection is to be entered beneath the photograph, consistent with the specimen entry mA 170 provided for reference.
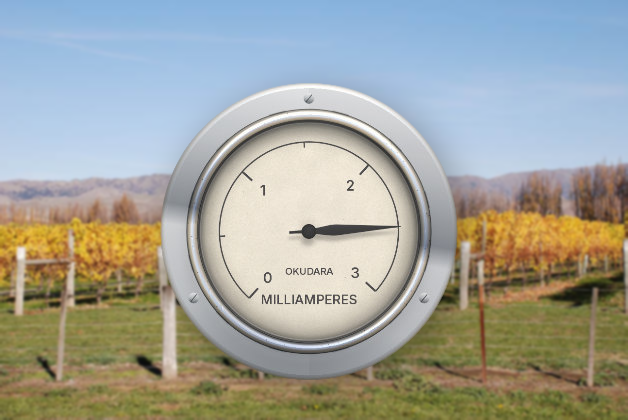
mA 2.5
